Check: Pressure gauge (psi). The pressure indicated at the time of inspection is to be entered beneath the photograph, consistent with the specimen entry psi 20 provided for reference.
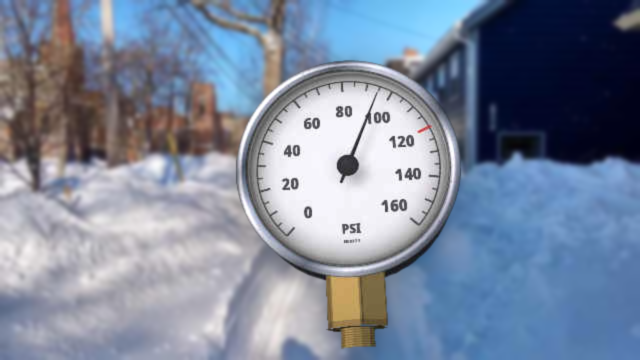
psi 95
